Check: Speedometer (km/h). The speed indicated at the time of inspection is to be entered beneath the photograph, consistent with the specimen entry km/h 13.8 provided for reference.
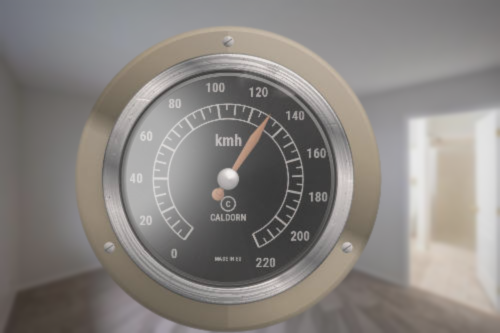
km/h 130
